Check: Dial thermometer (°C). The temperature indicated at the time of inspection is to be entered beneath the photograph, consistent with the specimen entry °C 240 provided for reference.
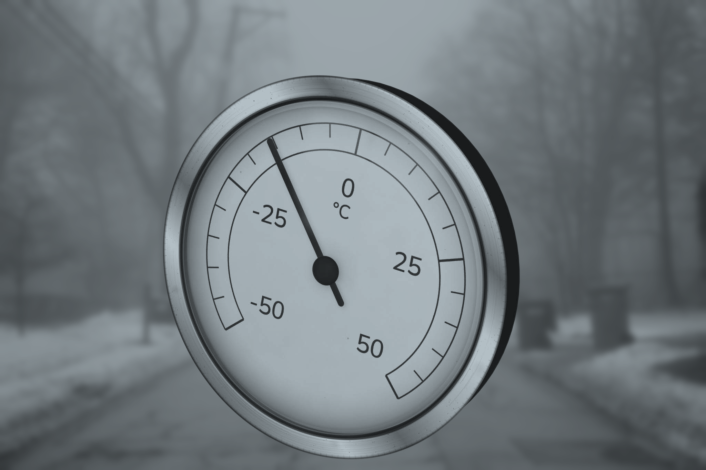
°C -15
